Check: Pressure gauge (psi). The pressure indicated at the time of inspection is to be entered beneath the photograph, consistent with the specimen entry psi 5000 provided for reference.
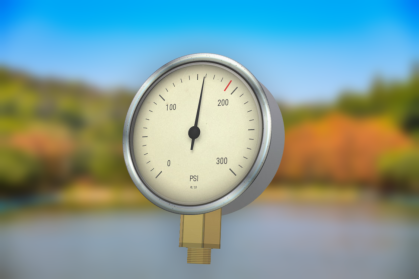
psi 160
